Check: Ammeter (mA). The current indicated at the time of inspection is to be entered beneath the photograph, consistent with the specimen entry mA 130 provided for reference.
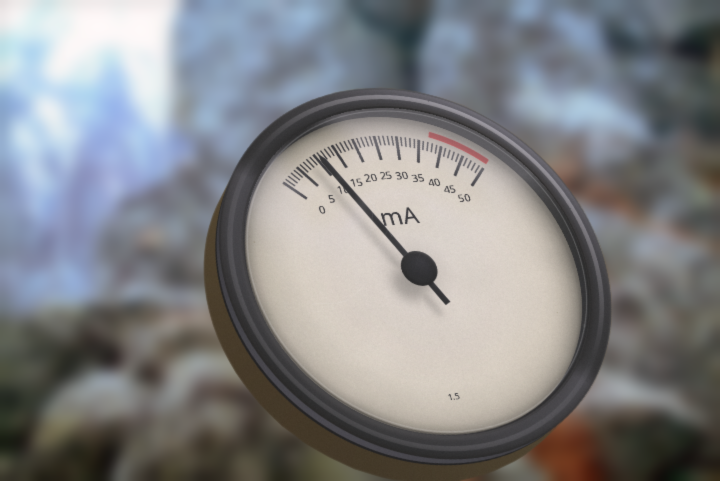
mA 10
